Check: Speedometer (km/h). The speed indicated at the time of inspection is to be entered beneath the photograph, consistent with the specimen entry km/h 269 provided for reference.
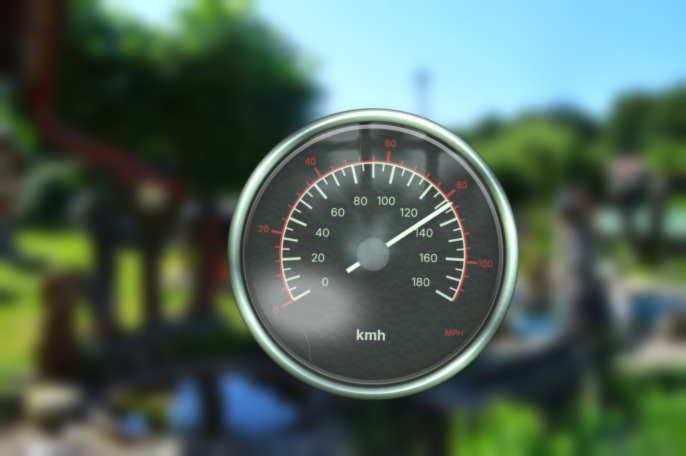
km/h 132.5
